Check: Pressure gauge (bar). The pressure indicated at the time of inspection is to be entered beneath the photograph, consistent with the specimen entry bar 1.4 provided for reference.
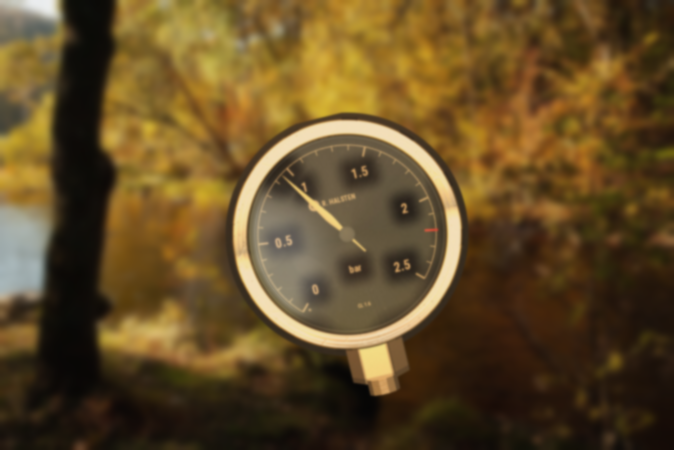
bar 0.95
